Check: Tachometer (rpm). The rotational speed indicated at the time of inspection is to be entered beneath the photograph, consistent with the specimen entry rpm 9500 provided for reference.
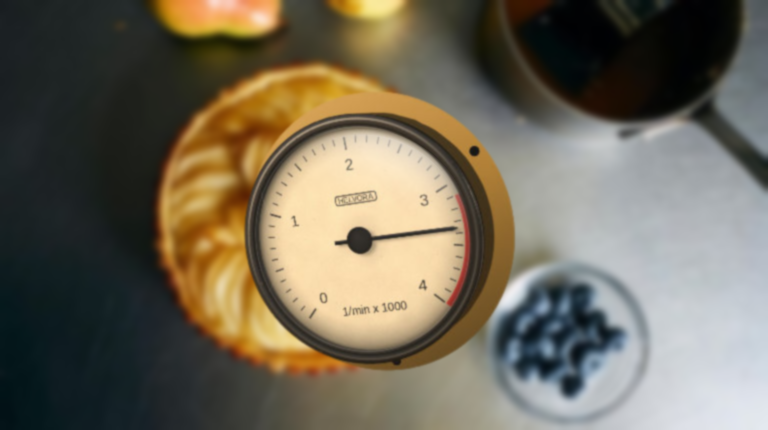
rpm 3350
